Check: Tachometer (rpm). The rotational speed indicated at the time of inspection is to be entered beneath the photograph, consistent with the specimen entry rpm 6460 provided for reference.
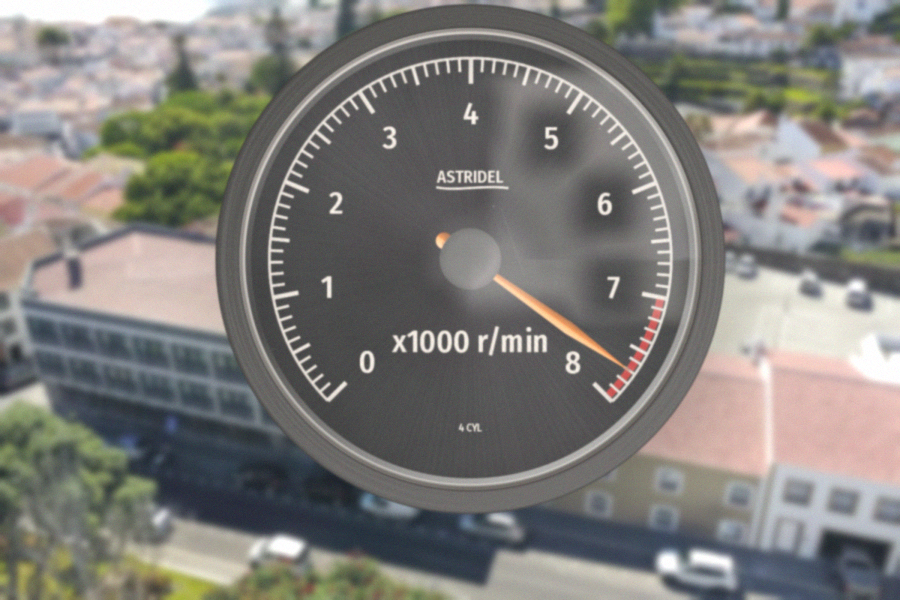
rpm 7700
